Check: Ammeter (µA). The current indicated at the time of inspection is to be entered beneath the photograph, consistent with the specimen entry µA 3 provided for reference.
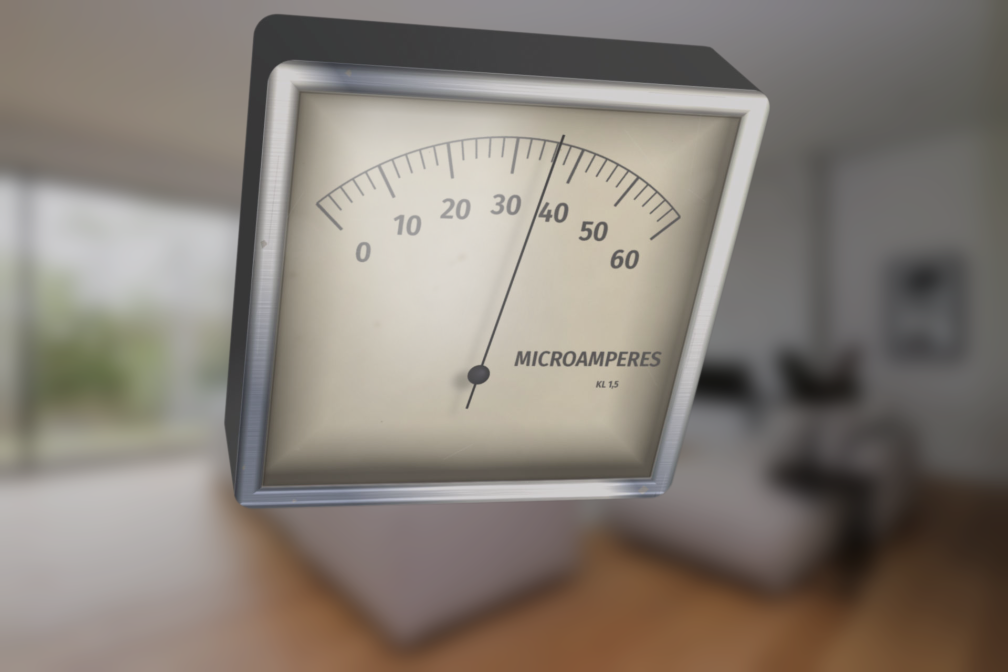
µA 36
